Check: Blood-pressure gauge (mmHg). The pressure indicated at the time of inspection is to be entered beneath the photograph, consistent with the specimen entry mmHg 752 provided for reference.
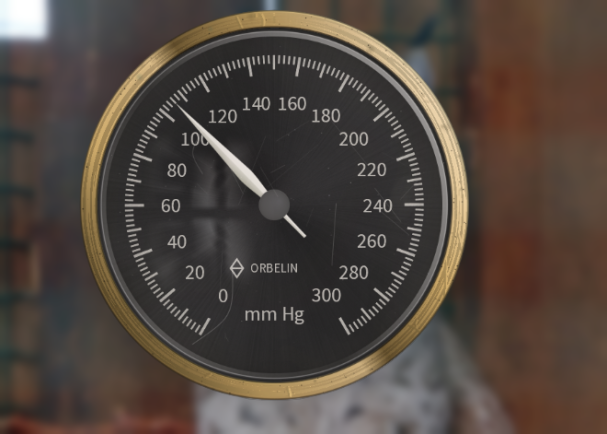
mmHg 106
